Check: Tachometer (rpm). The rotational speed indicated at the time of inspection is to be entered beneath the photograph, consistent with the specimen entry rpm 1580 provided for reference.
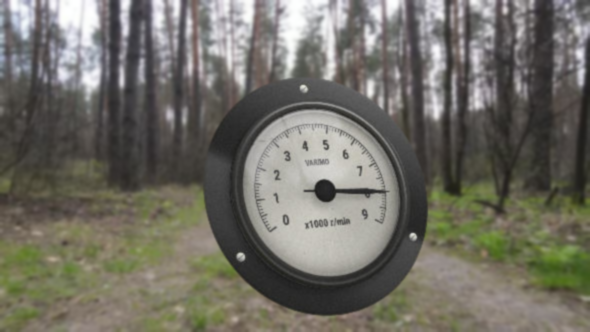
rpm 8000
